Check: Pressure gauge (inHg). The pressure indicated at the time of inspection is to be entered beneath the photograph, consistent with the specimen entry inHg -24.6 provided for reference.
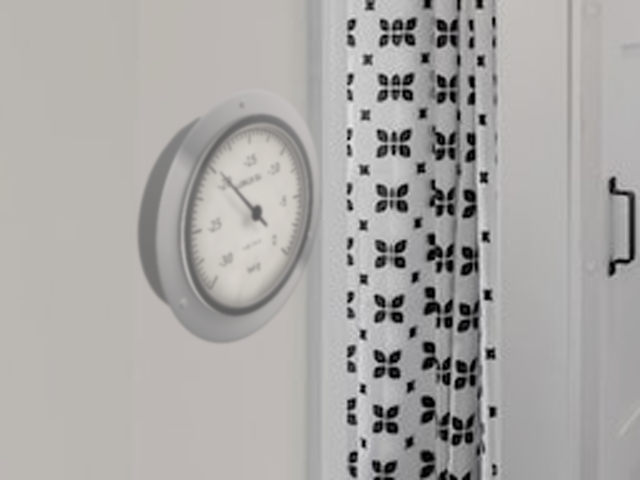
inHg -20
